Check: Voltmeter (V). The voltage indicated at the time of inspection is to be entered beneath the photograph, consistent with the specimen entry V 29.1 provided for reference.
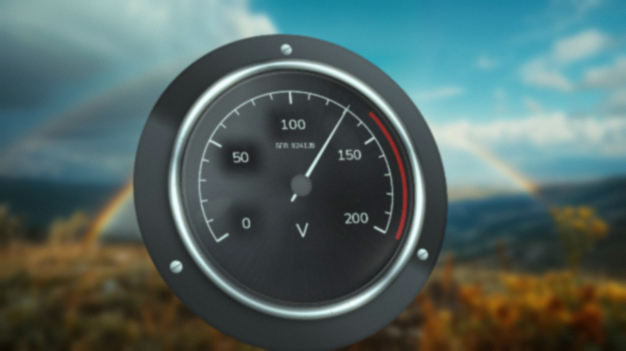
V 130
